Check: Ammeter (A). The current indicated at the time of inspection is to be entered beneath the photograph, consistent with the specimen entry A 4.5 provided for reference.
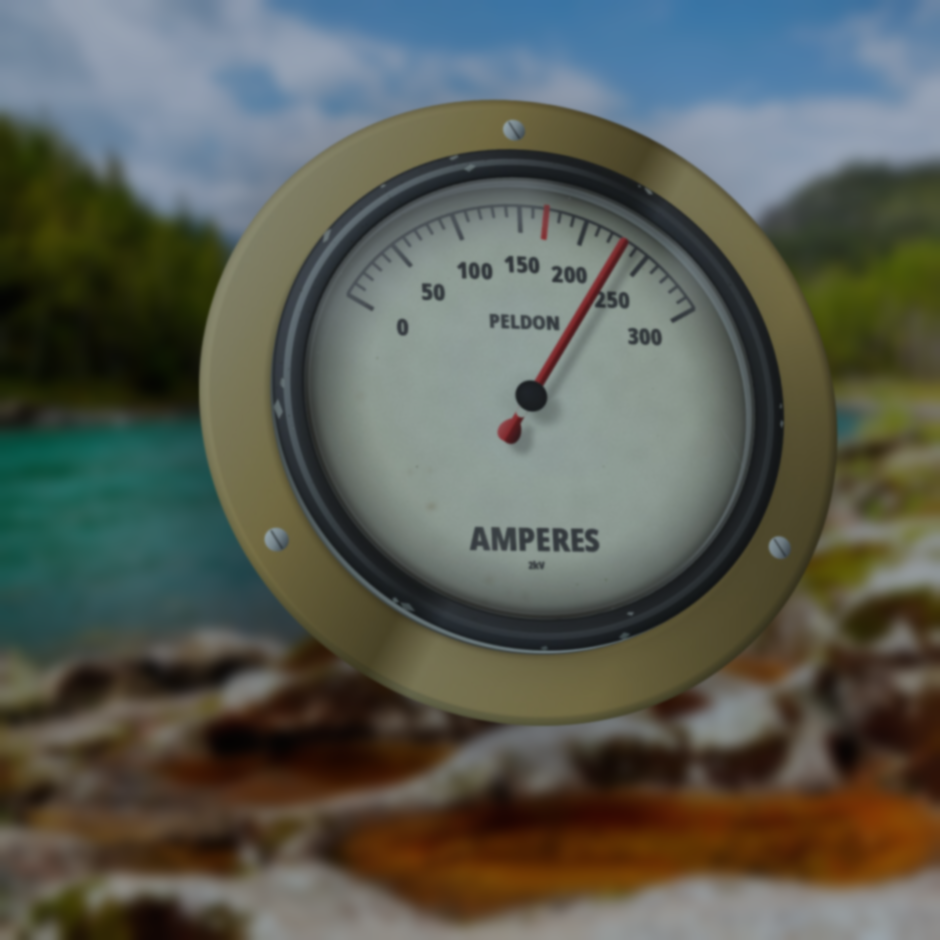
A 230
